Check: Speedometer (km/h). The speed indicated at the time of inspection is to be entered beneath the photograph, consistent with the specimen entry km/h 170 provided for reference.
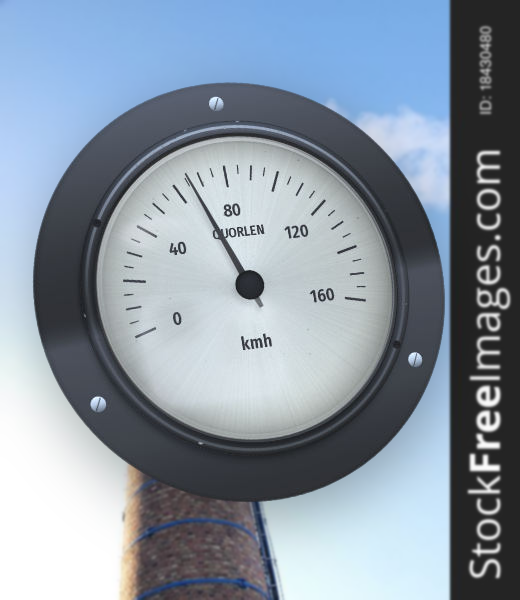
km/h 65
